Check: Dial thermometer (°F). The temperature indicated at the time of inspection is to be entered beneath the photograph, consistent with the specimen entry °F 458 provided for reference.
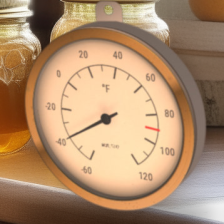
°F -40
